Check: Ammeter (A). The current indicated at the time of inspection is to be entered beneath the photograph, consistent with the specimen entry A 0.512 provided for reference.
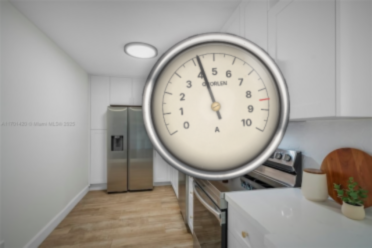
A 4.25
